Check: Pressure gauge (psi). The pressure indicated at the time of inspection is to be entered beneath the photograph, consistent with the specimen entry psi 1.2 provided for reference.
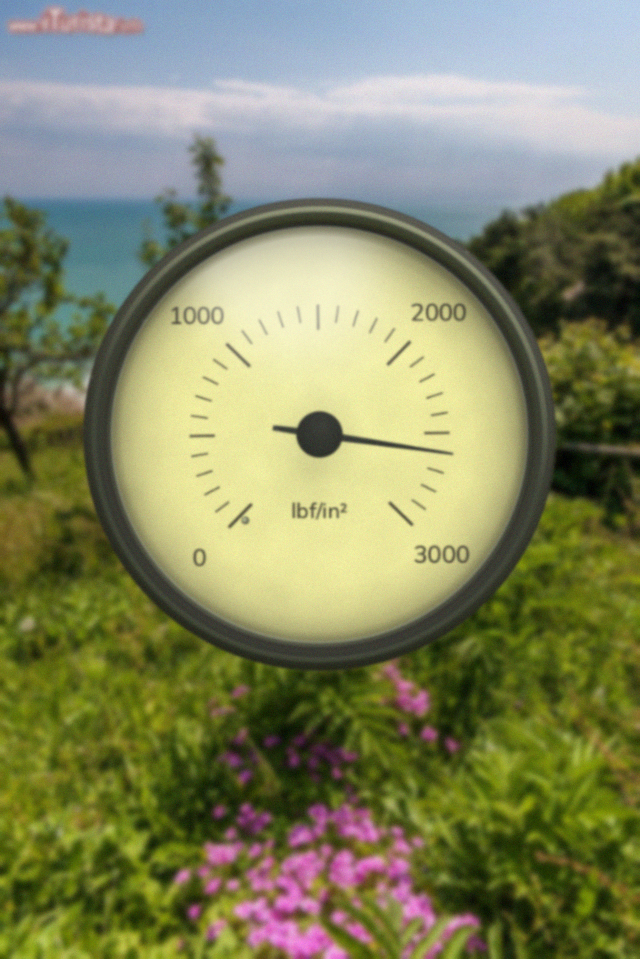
psi 2600
